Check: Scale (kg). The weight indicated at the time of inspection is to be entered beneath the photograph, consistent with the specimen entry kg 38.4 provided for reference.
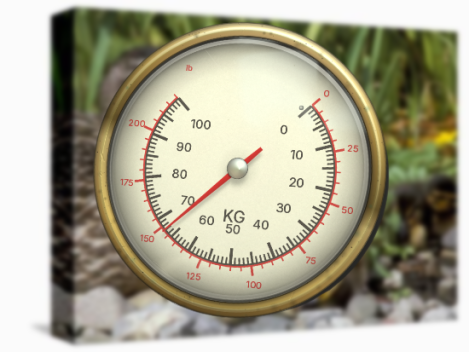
kg 67
